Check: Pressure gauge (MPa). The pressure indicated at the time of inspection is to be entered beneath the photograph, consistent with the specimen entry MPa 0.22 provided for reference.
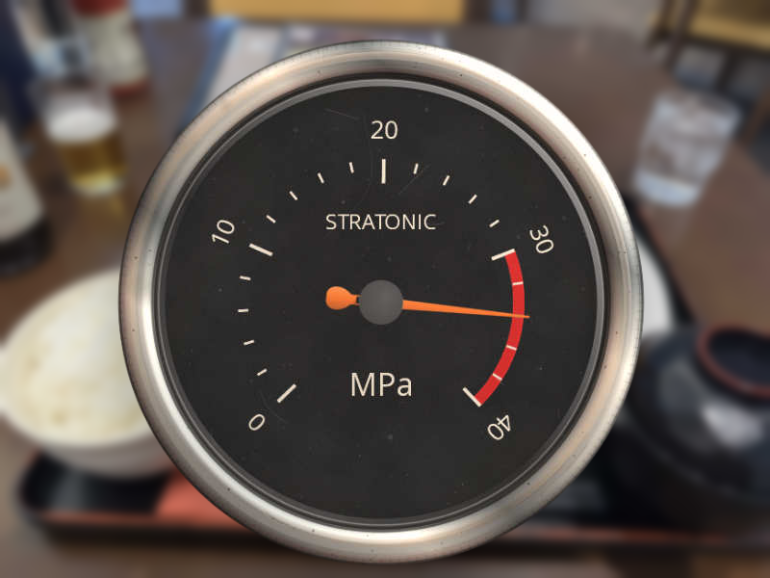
MPa 34
